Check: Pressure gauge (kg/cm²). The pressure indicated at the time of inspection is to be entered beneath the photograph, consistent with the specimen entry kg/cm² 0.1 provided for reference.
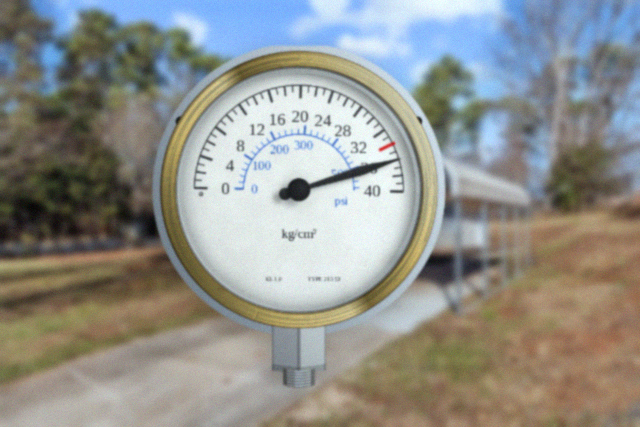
kg/cm² 36
